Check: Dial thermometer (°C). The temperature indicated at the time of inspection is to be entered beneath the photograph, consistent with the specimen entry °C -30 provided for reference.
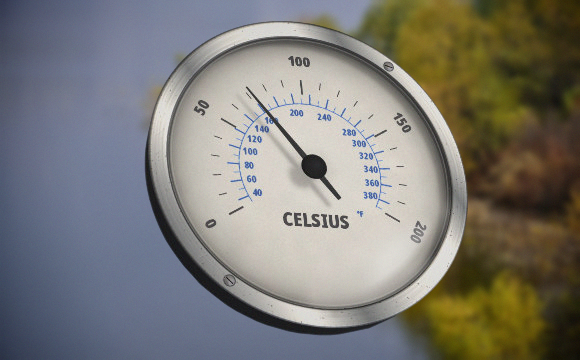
°C 70
